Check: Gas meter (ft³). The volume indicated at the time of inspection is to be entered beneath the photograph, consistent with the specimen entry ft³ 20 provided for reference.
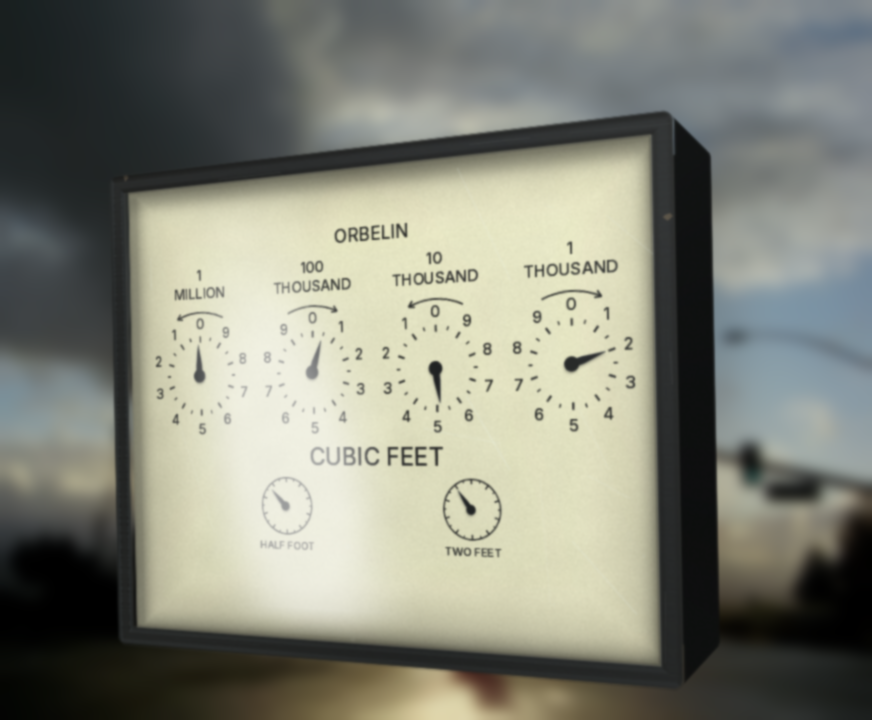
ft³ 5200
